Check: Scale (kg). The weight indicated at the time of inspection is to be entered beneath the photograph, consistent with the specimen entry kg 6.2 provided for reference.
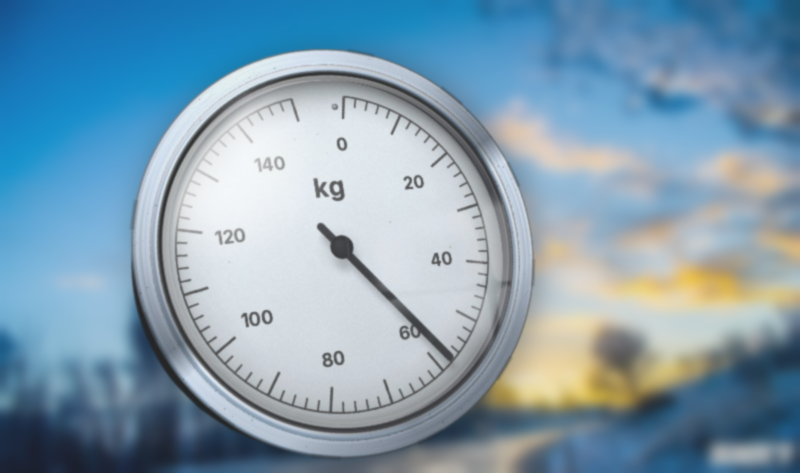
kg 58
